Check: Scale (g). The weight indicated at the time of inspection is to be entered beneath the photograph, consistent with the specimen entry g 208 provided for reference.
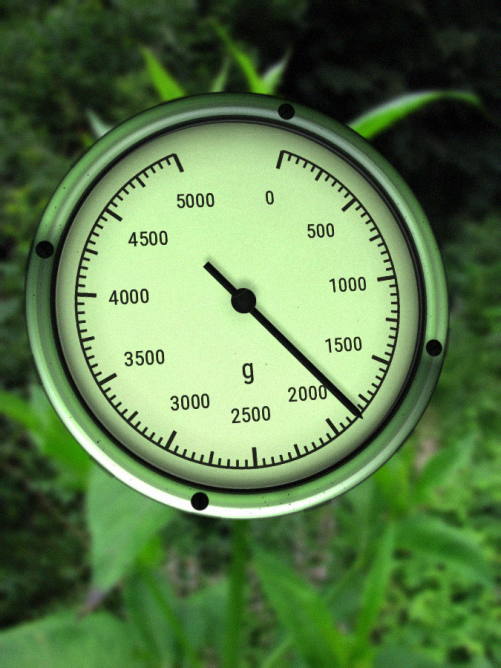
g 1850
